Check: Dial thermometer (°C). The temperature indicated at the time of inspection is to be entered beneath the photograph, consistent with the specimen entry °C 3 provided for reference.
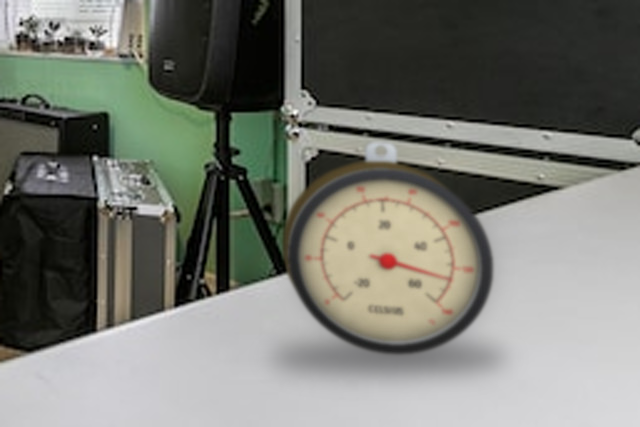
°C 52
